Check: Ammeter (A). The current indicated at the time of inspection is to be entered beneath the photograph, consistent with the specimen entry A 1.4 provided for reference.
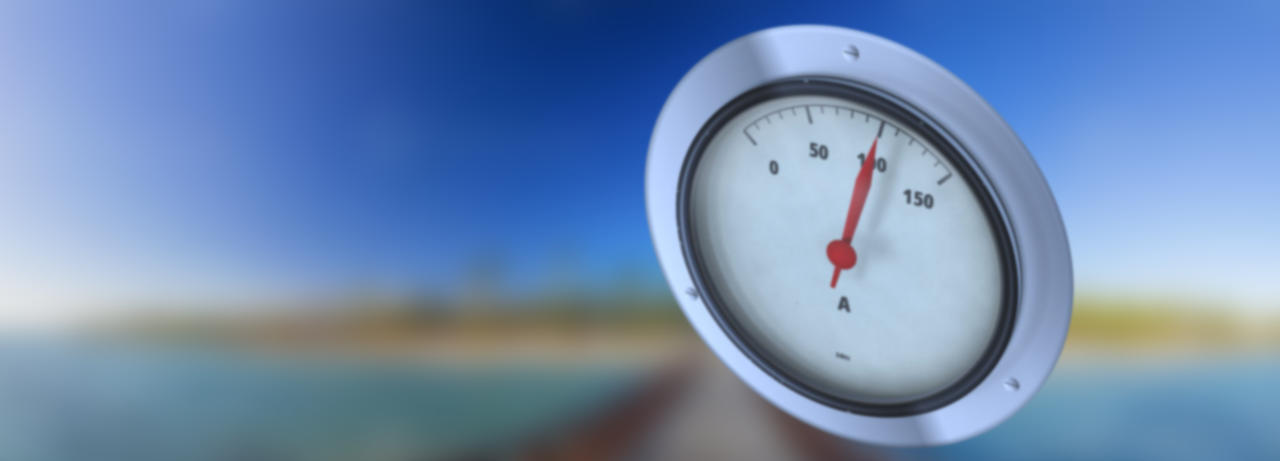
A 100
